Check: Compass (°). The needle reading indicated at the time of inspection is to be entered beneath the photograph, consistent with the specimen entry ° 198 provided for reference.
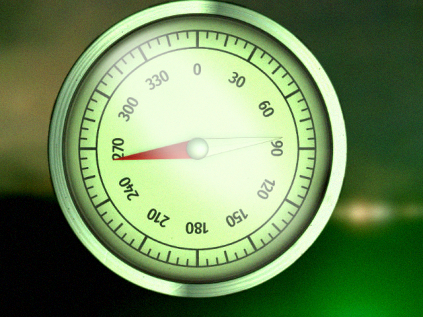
° 262.5
